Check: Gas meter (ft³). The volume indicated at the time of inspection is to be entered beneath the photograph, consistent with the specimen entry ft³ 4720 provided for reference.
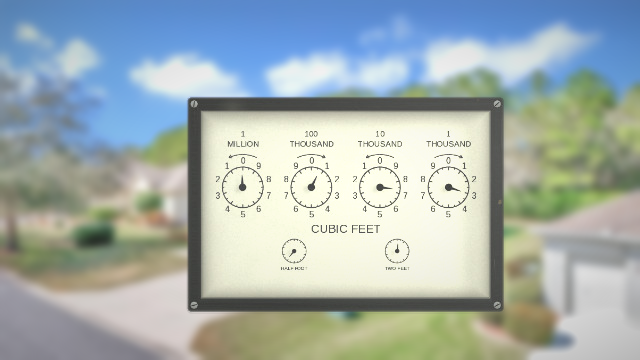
ft³ 7300
